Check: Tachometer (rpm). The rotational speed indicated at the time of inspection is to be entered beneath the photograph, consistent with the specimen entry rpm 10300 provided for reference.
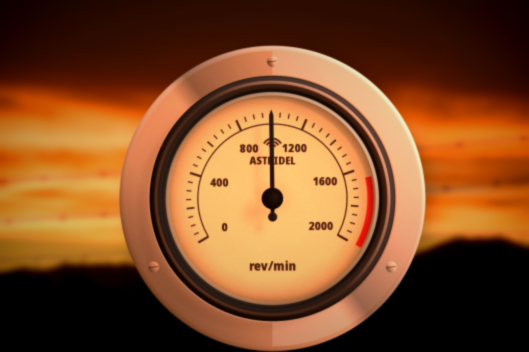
rpm 1000
